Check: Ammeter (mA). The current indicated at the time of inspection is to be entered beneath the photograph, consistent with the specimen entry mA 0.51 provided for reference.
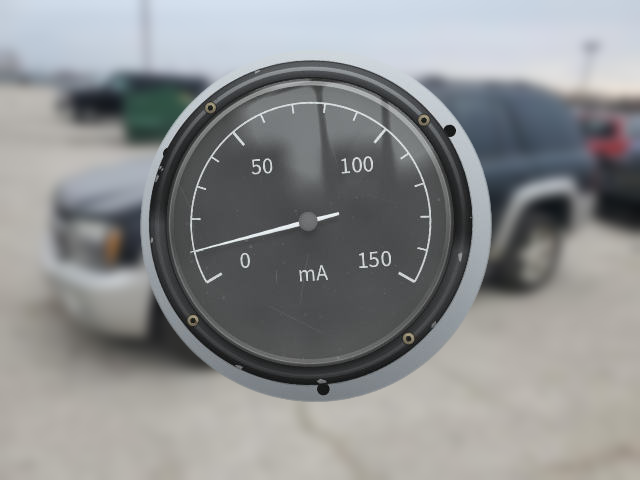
mA 10
